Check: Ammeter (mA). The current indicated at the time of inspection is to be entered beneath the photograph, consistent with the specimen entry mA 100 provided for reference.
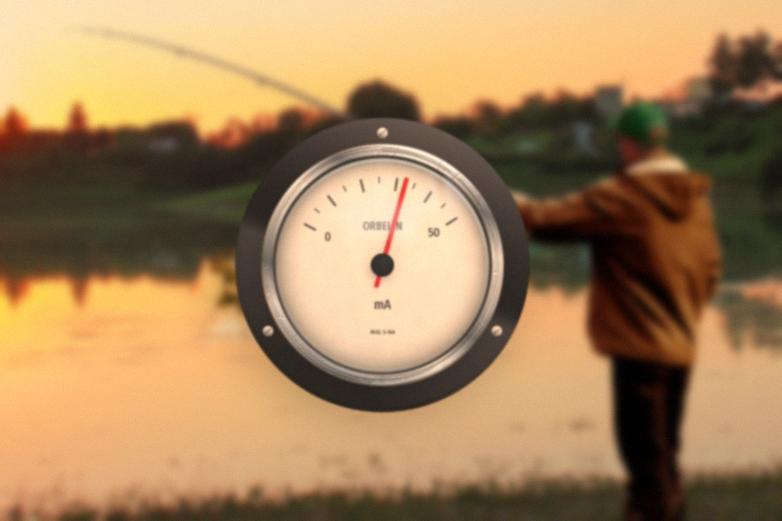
mA 32.5
